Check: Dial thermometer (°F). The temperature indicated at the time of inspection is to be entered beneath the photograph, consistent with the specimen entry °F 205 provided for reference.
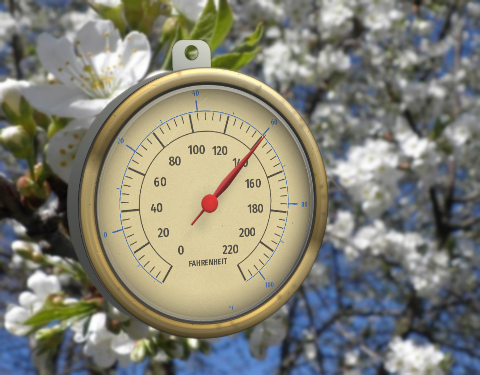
°F 140
